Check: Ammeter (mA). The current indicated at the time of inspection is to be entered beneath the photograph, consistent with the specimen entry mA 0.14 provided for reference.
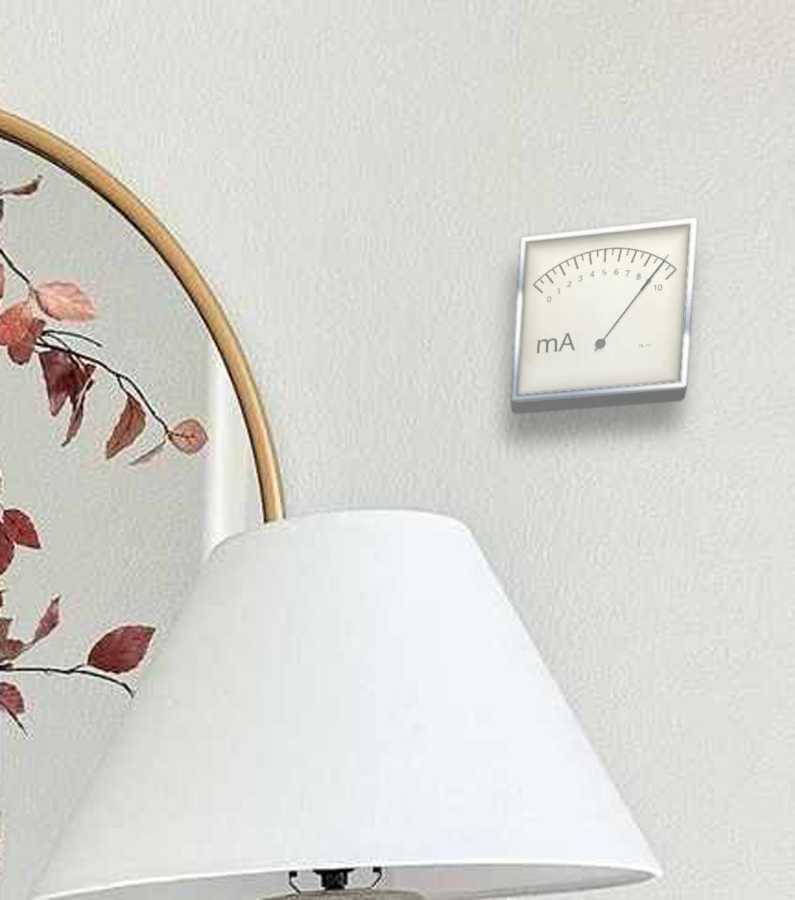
mA 9
